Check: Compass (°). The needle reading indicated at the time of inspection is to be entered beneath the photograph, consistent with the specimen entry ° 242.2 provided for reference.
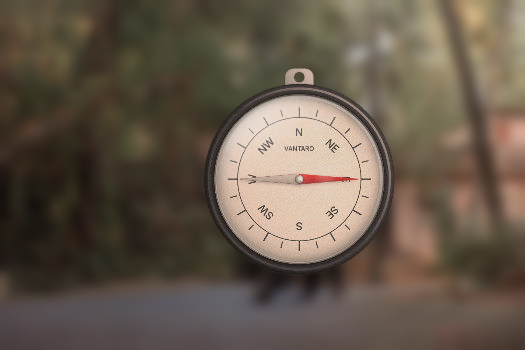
° 90
